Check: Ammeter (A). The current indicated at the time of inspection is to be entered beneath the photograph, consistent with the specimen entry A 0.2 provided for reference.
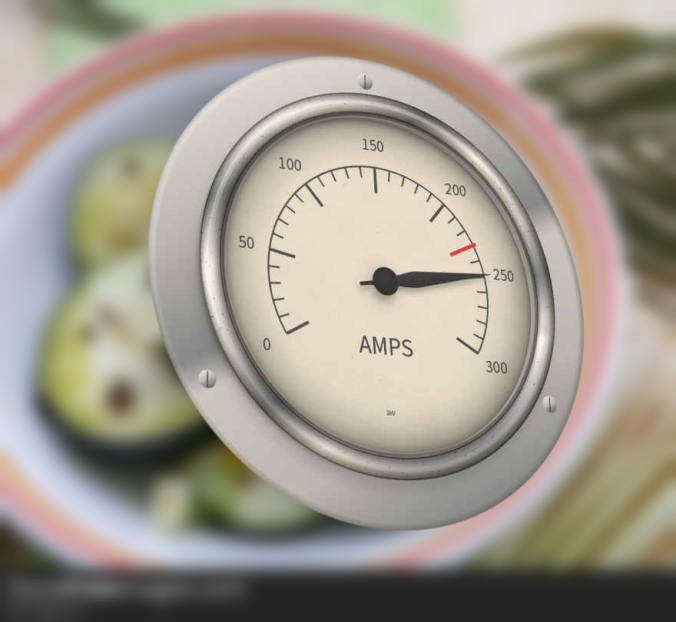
A 250
